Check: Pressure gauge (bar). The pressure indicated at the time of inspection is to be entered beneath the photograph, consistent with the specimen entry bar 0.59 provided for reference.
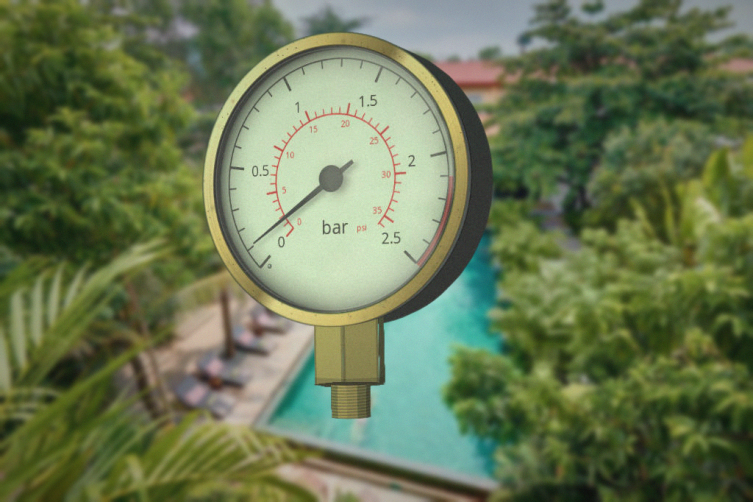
bar 0.1
